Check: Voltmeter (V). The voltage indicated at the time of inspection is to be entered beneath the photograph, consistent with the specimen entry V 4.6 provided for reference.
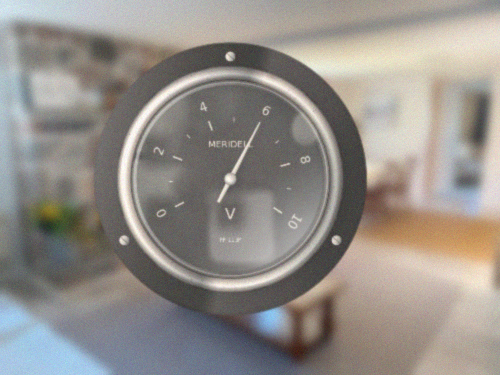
V 6
